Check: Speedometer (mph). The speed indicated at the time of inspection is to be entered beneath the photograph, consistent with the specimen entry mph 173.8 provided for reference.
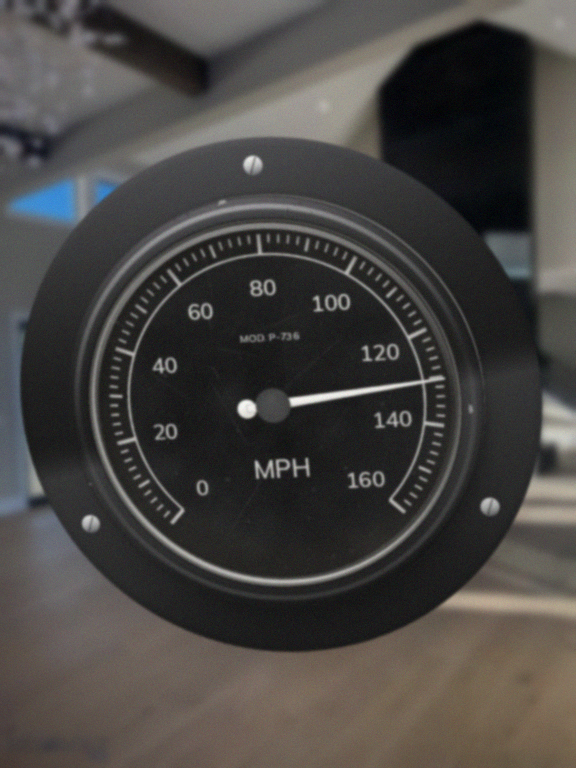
mph 130
